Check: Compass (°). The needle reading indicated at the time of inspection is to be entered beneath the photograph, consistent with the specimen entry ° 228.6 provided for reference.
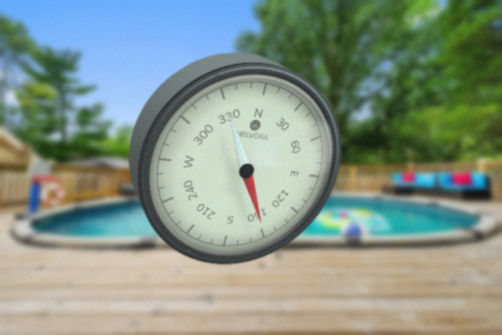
° 150
